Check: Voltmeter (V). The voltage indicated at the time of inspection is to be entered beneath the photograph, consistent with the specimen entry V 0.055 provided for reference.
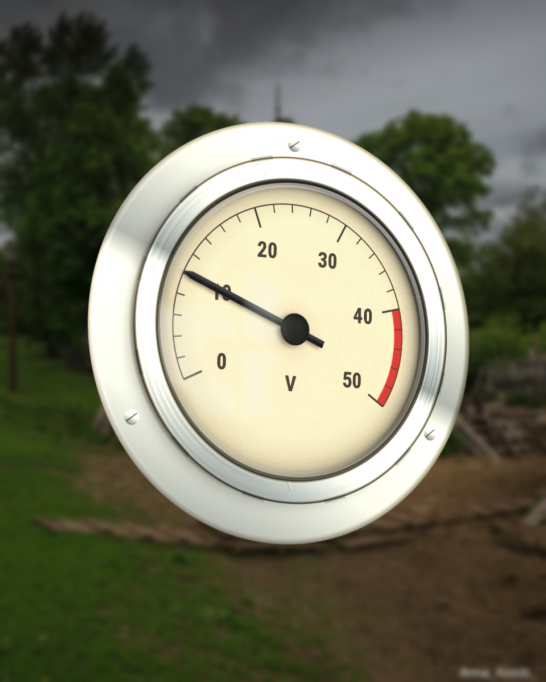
V 10
